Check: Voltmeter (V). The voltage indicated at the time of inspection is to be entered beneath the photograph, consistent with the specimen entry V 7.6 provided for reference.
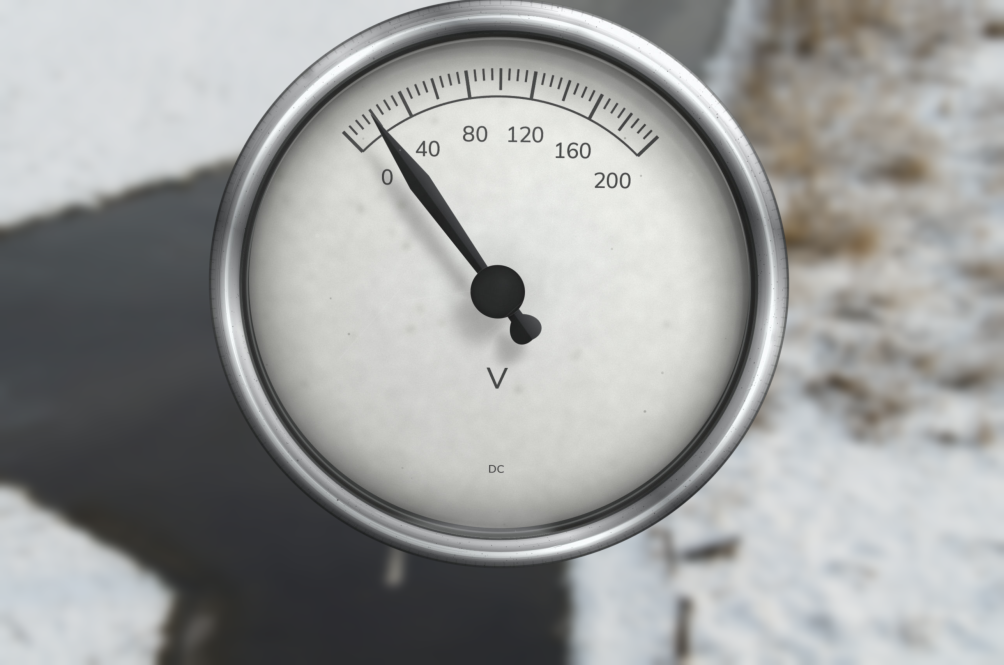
V 20
